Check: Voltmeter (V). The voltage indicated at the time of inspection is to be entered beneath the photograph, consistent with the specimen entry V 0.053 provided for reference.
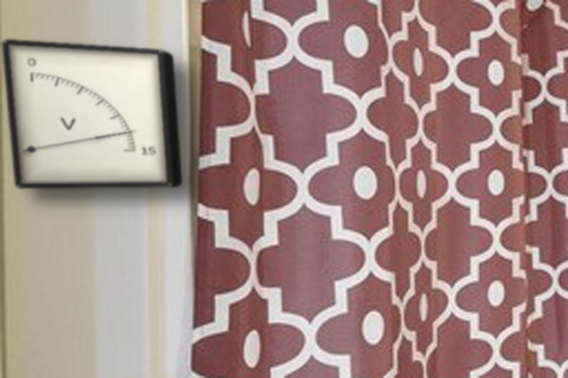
V 12.5
